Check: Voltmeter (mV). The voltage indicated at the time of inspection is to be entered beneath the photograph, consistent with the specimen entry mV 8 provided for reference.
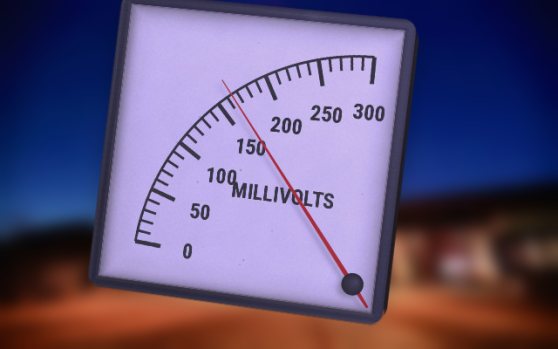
mV 165
